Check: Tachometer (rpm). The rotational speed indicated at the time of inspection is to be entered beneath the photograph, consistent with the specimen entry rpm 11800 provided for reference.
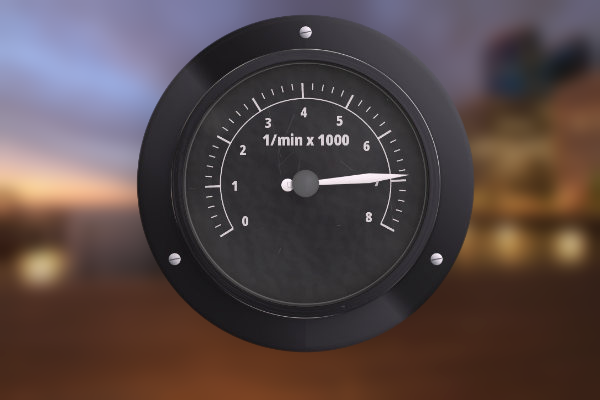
rpm 6900
